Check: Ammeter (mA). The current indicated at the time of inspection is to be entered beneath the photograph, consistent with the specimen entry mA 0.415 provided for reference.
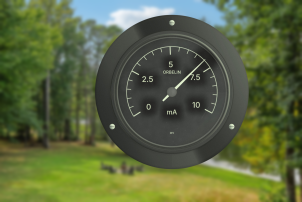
mA 7
